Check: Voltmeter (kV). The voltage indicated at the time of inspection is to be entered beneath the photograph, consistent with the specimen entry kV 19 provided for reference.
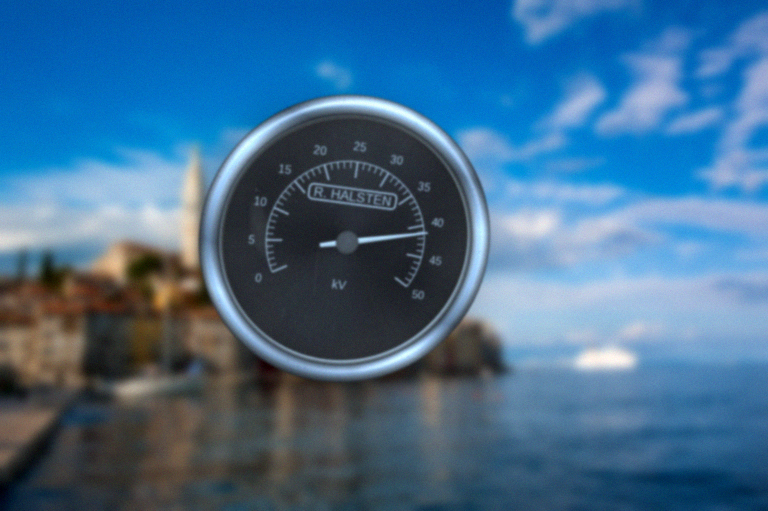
kV 41
